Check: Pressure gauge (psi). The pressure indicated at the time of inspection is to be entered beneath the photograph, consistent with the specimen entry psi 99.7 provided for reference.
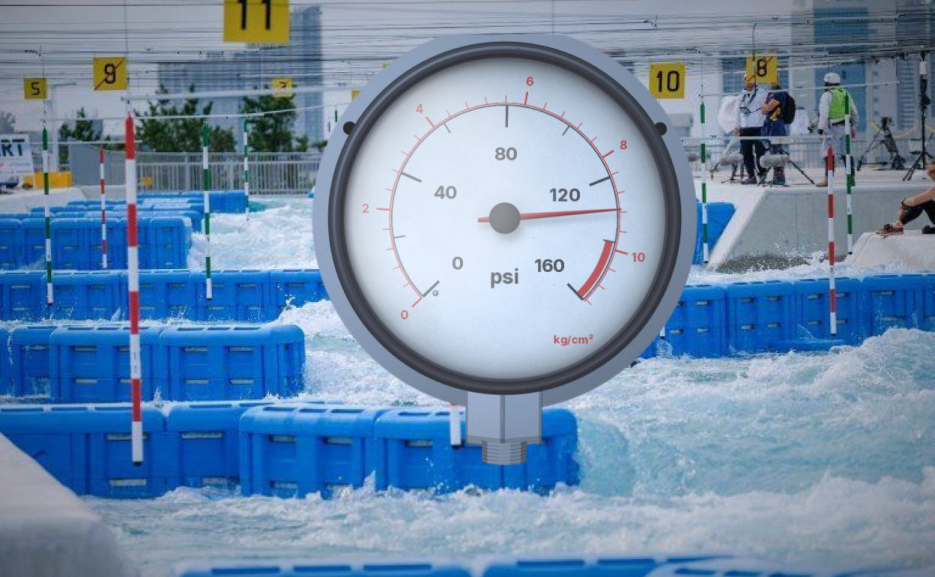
psi 130
